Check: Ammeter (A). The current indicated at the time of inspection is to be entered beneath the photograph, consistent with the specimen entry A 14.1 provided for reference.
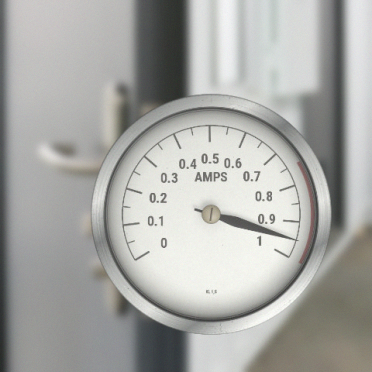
A 0.95
